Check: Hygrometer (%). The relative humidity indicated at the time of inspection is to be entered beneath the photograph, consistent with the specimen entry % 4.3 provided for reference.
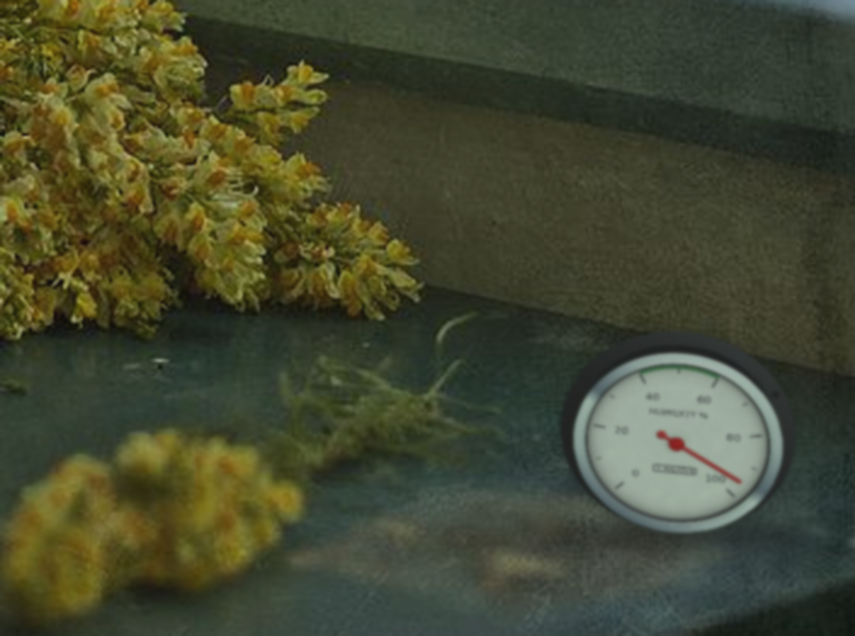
% 95
